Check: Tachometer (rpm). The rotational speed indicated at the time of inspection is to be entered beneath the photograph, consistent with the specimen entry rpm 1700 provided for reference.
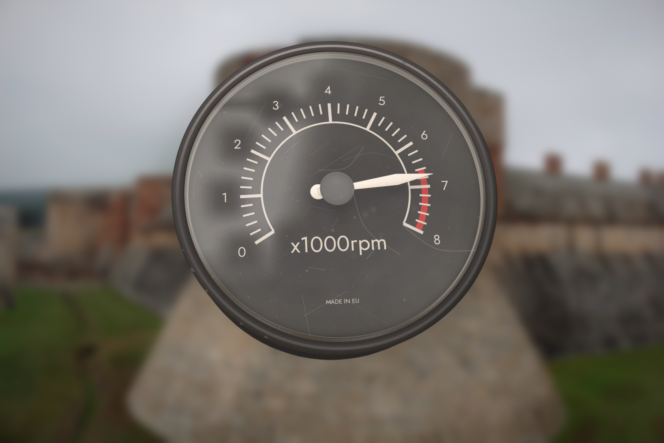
rpm 6800
